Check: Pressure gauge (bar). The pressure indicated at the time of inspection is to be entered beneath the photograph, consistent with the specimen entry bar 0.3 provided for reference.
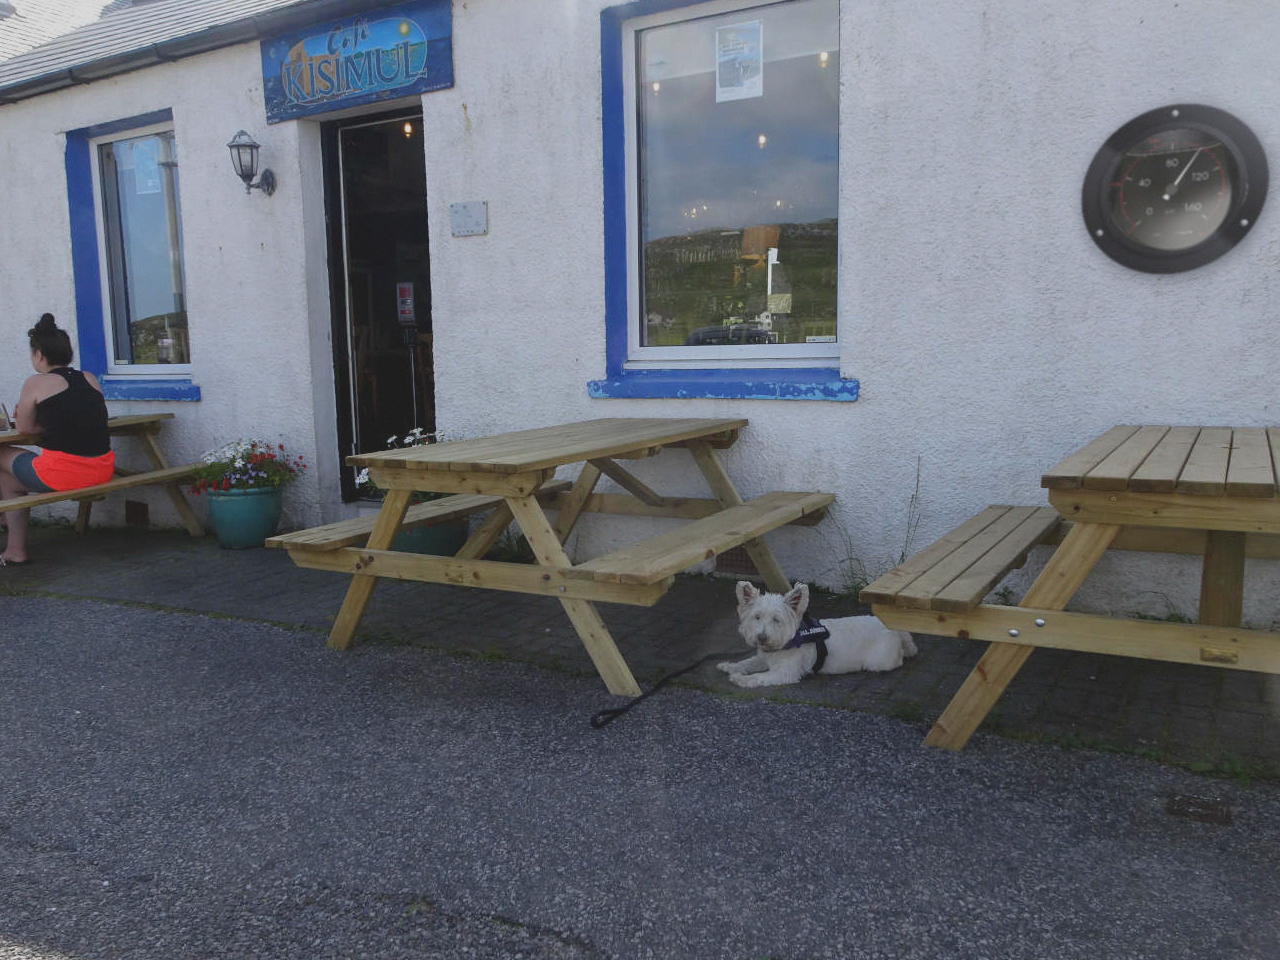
bar 100
